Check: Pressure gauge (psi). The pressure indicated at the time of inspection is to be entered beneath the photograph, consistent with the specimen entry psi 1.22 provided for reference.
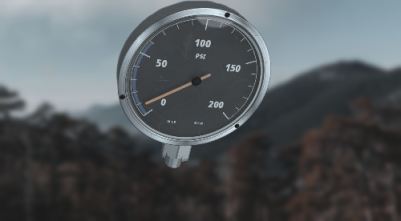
psi 10
